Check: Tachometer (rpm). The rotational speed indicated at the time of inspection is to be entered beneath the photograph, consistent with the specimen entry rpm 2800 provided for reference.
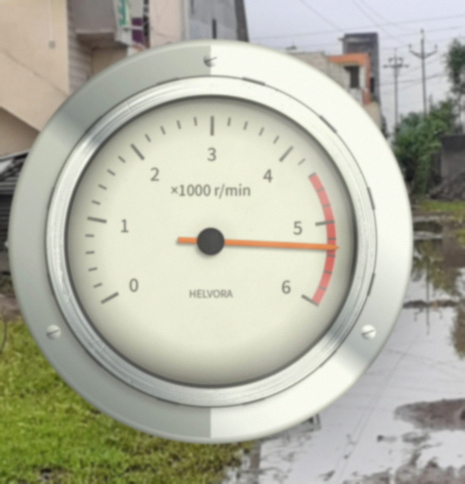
rpm 5300
